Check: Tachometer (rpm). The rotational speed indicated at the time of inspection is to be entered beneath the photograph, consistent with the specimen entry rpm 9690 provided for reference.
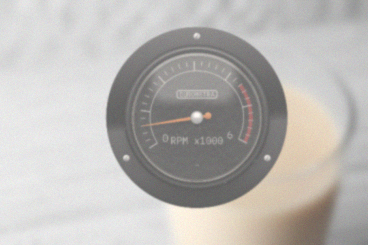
rpm 600
